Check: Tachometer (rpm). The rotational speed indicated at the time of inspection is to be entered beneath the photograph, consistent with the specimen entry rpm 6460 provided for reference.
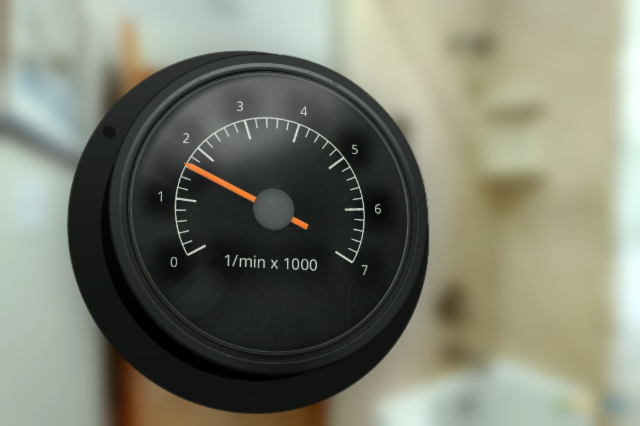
rpm 1600
